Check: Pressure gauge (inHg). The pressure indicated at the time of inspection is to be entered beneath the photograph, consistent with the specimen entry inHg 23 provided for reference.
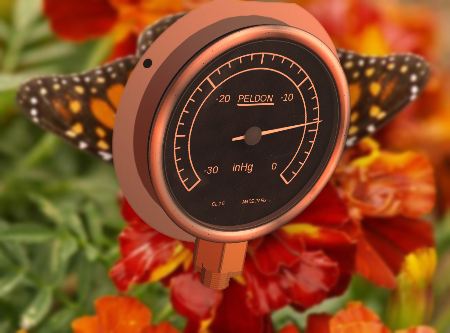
inHg -6
